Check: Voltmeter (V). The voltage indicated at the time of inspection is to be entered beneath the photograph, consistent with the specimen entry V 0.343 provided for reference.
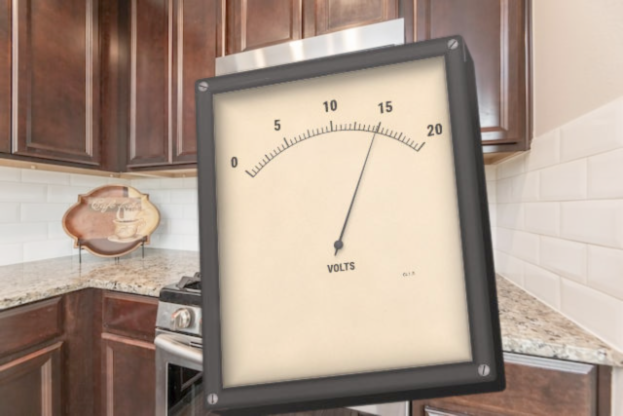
V 15
